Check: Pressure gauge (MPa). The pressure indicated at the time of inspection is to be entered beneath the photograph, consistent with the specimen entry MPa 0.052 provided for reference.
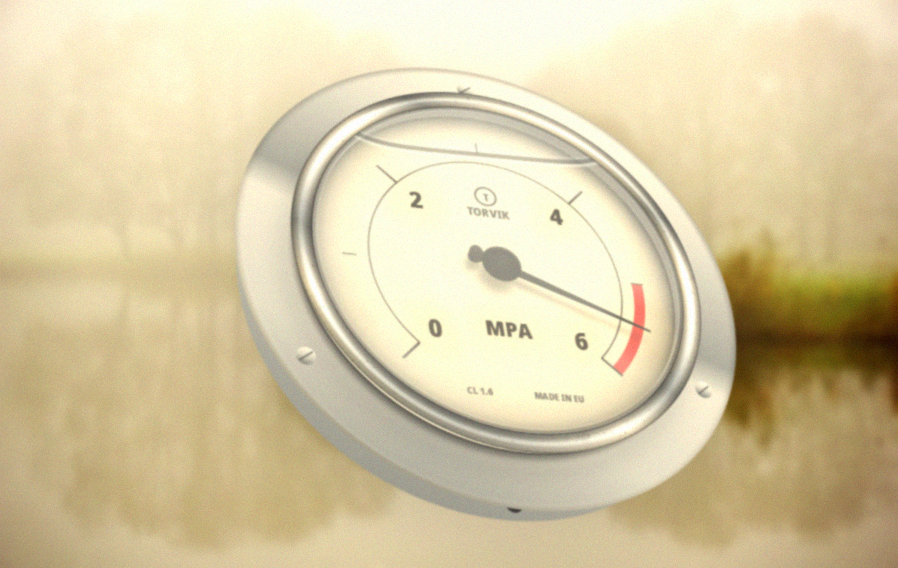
MPa 5.5
